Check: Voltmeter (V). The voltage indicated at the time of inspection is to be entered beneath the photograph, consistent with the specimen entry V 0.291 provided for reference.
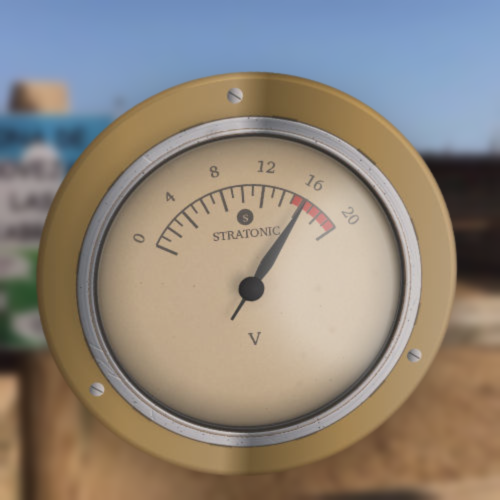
V 16
